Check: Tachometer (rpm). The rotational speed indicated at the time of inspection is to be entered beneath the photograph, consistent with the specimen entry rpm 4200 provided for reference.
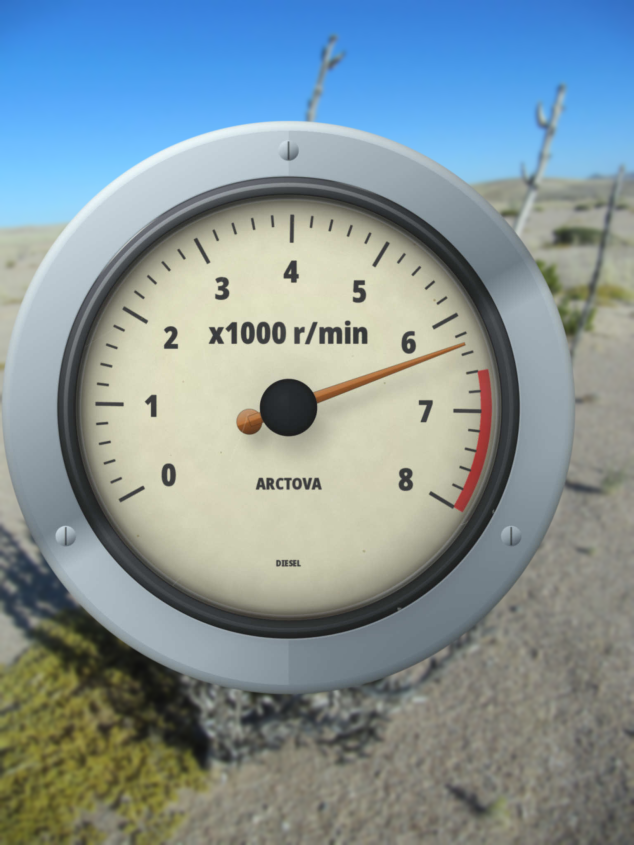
rpm 6300
